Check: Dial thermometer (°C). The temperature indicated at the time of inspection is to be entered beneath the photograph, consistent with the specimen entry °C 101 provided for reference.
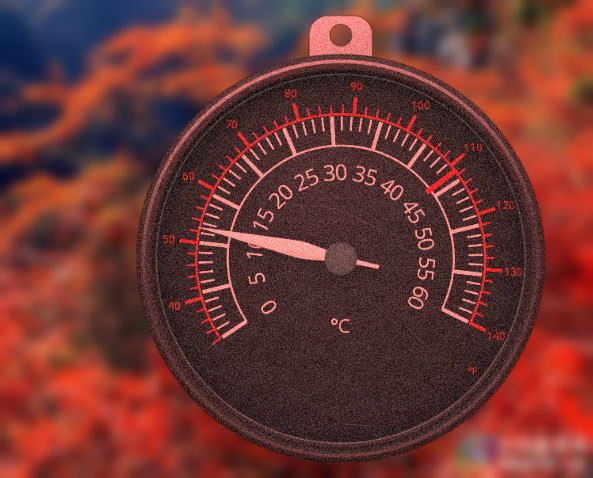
°C 11.5
